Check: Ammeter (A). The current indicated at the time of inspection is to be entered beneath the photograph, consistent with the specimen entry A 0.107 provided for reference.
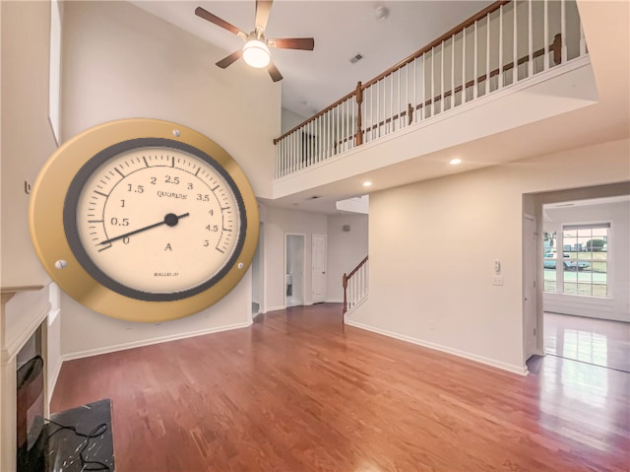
A 0.1
